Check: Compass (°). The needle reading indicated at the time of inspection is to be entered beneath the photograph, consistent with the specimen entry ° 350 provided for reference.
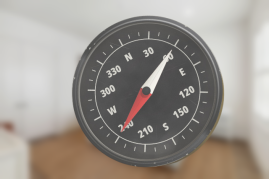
° 240
